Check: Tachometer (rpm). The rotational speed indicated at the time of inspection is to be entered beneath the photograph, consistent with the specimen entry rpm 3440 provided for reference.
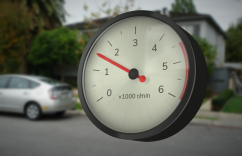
rpm 1500
